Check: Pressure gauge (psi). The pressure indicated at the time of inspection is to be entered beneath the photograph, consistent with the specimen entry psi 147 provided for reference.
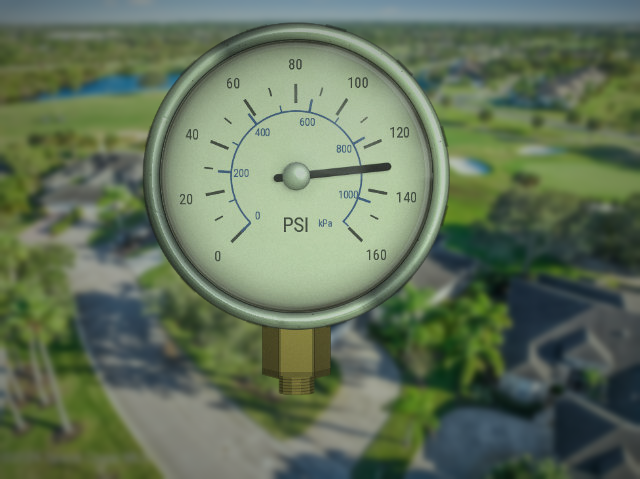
psi 130
